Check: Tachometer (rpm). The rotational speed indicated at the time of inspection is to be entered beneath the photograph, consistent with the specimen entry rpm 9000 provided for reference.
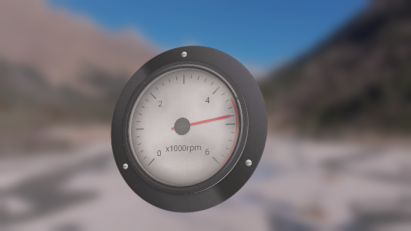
rpm 4800
